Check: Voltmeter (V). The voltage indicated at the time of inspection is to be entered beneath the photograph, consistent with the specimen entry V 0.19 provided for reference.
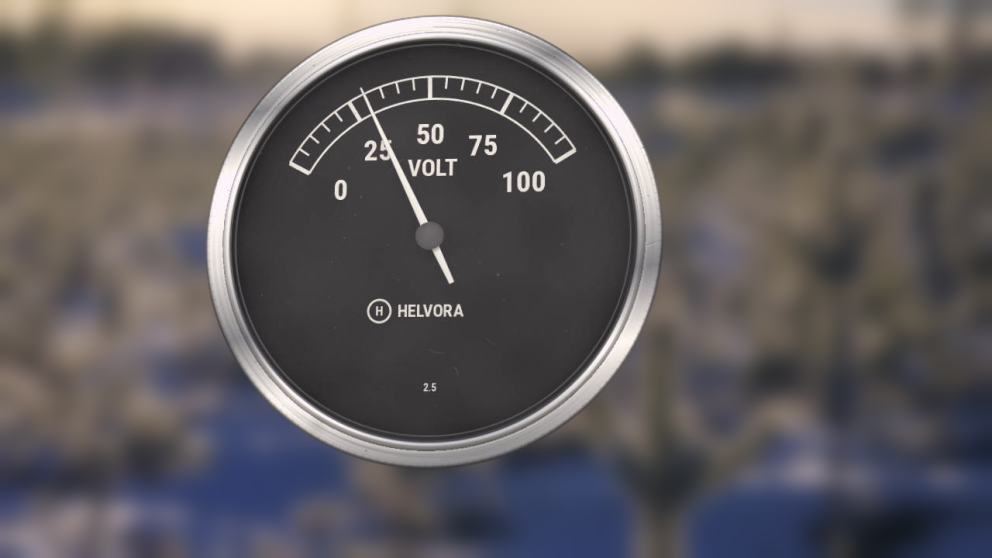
V 30
